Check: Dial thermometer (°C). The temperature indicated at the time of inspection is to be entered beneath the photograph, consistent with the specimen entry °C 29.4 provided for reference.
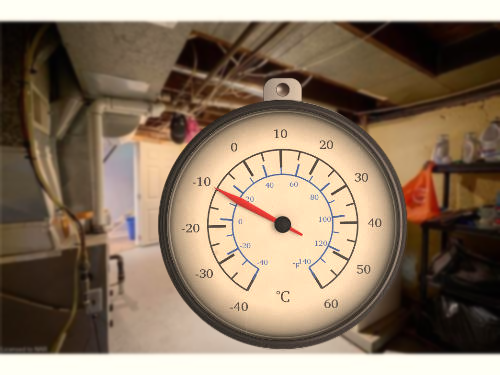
°C -10
